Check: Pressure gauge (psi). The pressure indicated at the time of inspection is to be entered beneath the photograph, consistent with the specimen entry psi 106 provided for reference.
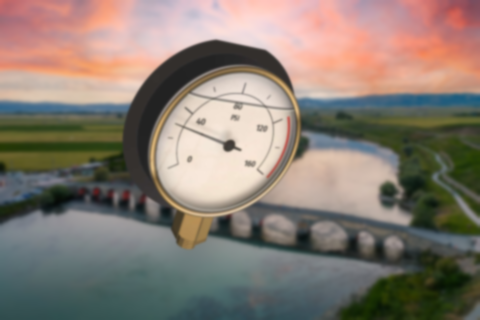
psi 30
